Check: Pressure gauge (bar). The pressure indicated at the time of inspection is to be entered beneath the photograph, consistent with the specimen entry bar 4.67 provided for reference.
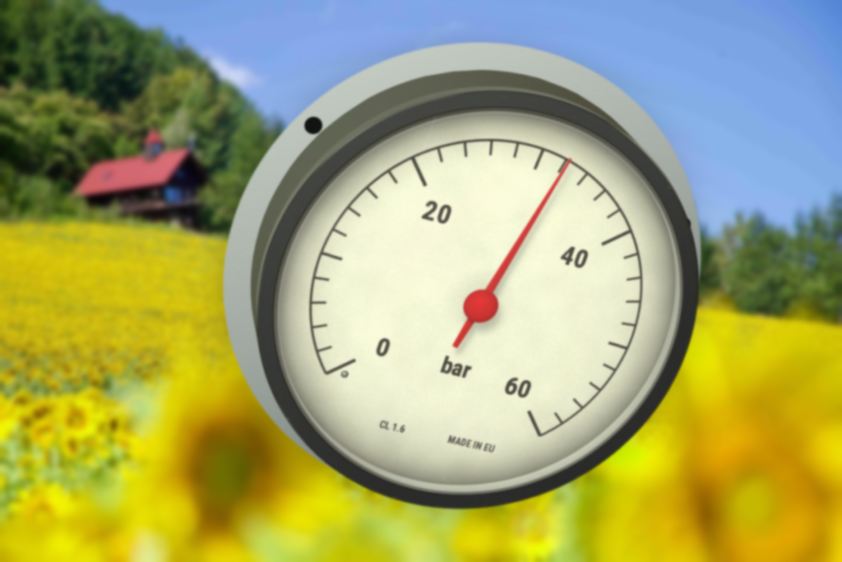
bar 32
